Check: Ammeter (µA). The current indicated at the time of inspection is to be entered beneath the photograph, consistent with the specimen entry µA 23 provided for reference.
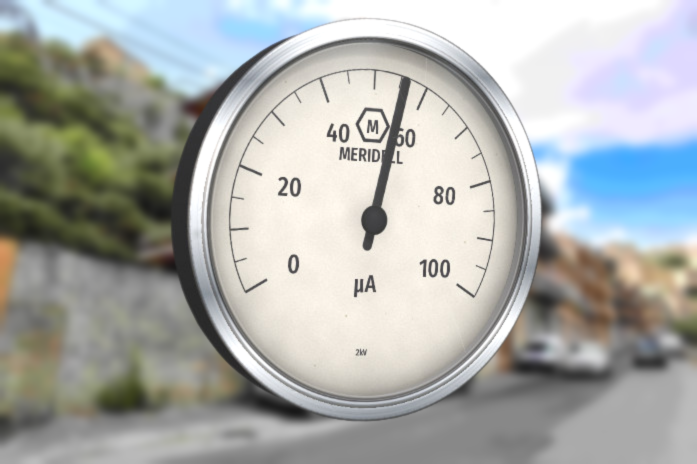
µA 55
